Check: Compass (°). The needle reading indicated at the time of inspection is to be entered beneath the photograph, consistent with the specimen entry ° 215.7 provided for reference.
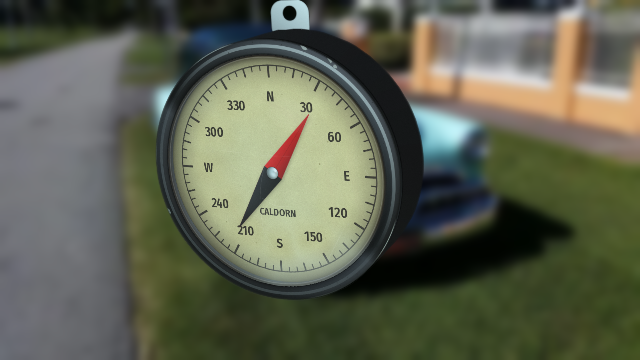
° 35
